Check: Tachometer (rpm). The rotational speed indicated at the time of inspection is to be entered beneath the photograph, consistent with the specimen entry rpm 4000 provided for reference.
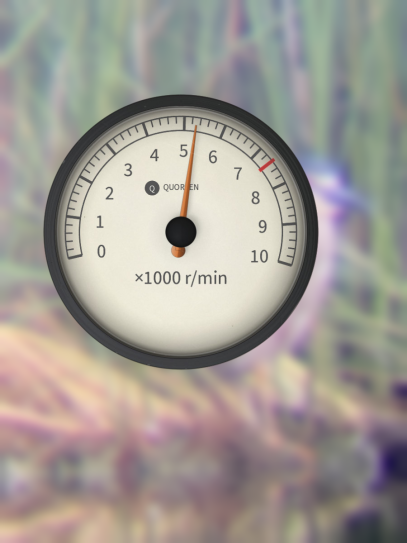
rpm 5300
